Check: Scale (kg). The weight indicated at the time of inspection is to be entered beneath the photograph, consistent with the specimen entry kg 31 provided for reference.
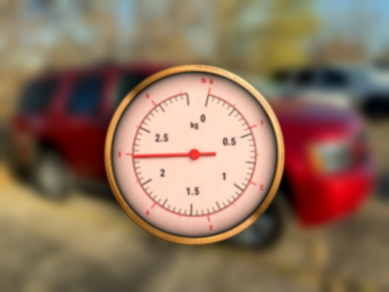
kg 2.25
